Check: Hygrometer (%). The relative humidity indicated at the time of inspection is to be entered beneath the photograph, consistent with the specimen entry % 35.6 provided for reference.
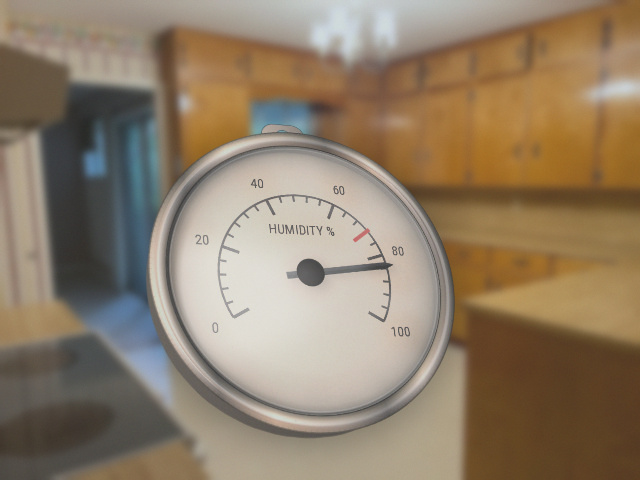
% 84
